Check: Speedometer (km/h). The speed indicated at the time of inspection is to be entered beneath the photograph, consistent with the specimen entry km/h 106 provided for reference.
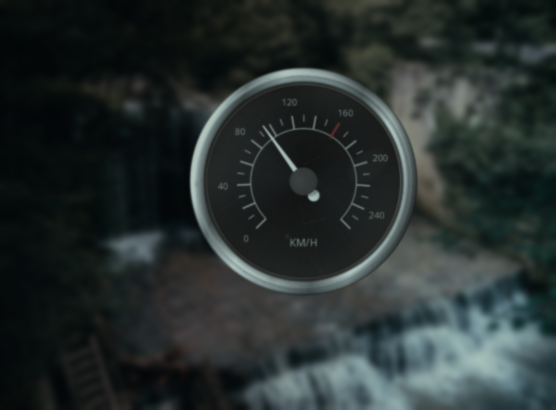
km/h 95
